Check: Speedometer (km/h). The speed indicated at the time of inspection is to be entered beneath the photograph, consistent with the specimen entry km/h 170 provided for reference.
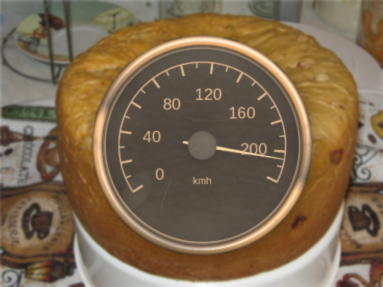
km/h 205
